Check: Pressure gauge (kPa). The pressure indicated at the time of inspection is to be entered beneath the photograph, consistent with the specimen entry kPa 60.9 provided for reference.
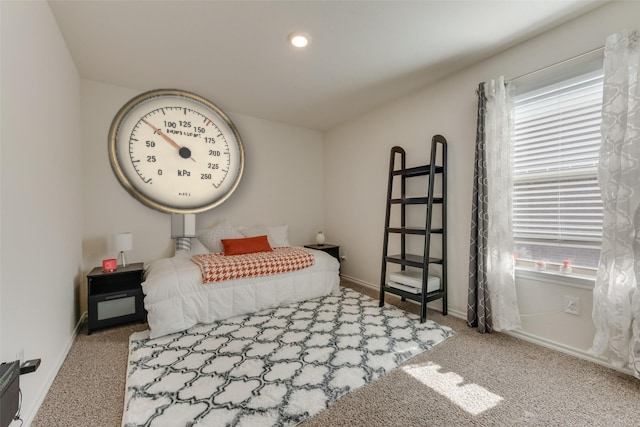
kPa 75
